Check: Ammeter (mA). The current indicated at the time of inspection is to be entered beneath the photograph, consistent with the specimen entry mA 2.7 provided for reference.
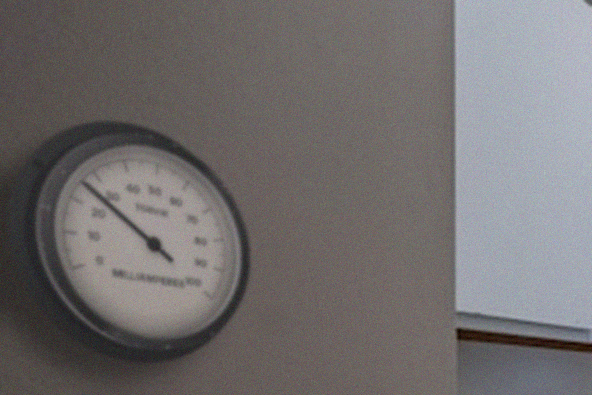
mA 25
